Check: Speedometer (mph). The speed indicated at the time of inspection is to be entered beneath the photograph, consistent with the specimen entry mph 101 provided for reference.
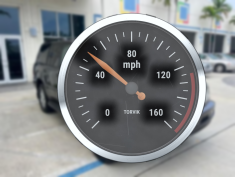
mph 50
